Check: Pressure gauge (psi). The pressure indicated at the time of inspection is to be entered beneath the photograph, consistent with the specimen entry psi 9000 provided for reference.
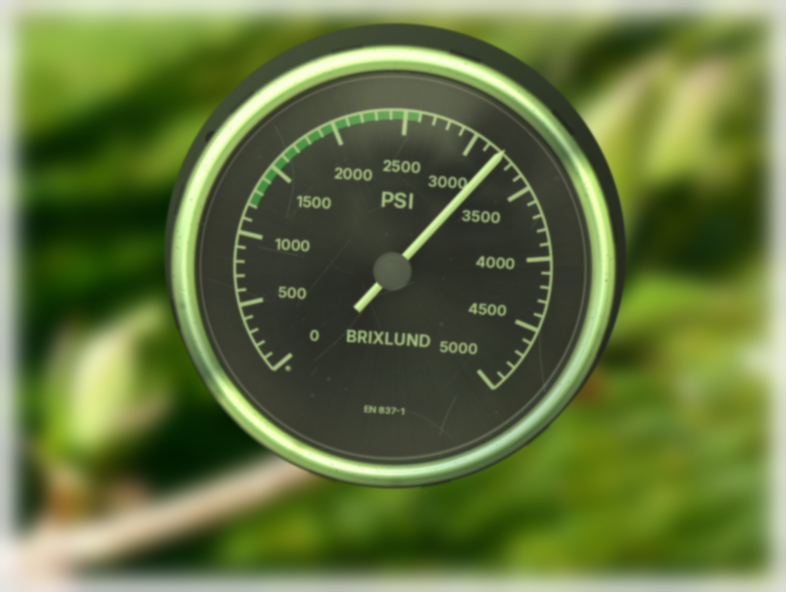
psi 3200
